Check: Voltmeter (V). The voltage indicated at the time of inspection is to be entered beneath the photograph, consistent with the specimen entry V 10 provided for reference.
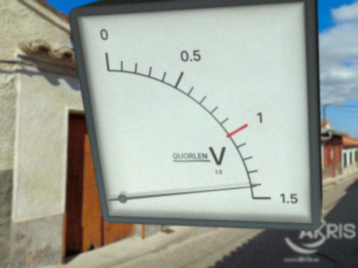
V 1.4
